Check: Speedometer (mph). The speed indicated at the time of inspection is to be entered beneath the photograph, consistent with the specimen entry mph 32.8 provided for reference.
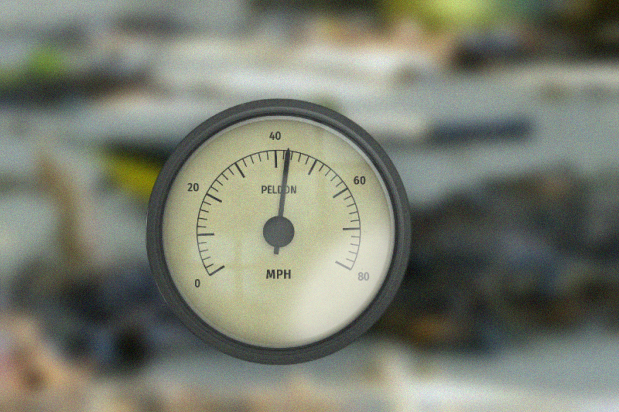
mph 43
